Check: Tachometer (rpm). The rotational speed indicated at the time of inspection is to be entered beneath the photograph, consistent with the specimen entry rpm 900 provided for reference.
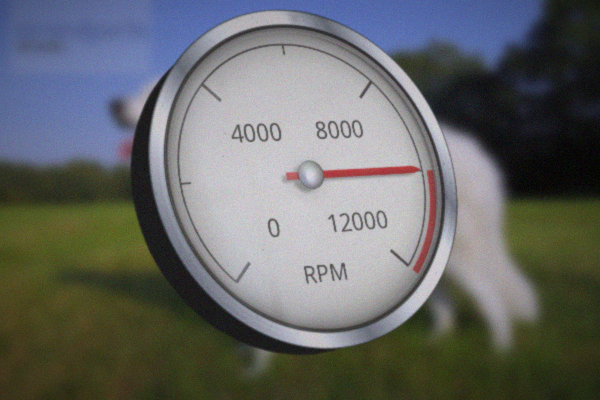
rpm 10000
